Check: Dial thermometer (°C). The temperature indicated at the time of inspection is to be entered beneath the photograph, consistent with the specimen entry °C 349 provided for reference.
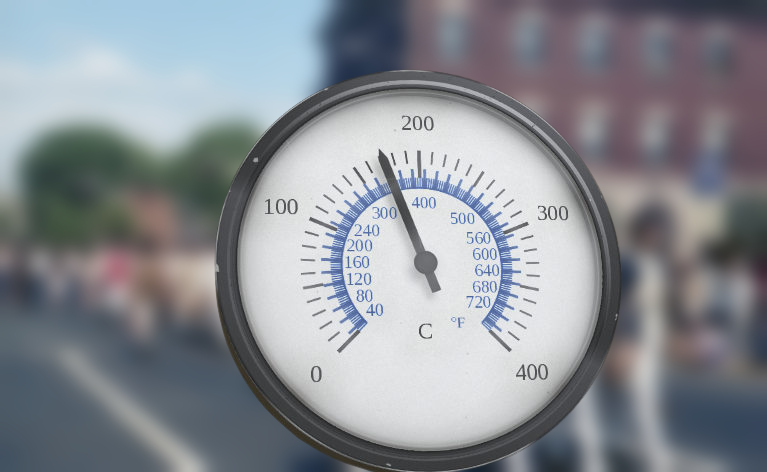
°C 170
